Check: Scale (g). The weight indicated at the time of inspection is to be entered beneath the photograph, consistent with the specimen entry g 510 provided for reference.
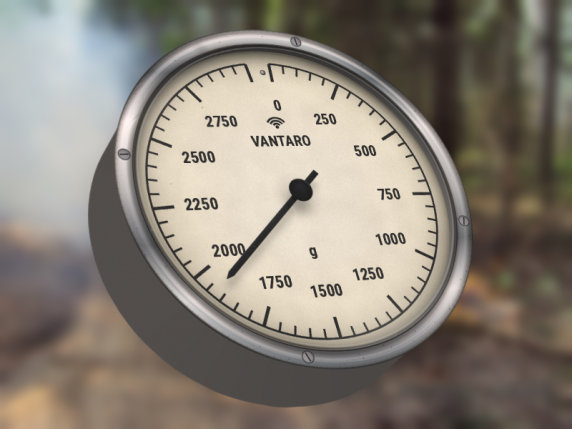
g 1925
